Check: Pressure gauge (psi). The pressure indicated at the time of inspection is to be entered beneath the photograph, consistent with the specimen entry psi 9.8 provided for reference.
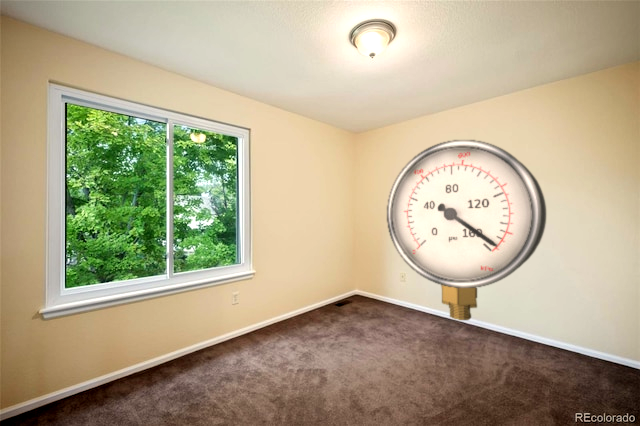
psi 155
